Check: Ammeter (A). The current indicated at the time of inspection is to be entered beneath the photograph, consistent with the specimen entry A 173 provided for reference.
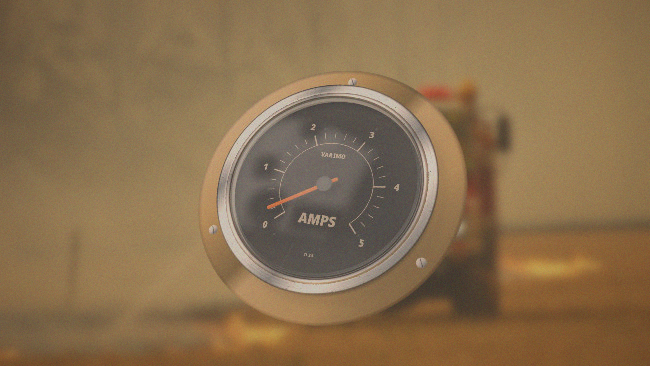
A 0.2
